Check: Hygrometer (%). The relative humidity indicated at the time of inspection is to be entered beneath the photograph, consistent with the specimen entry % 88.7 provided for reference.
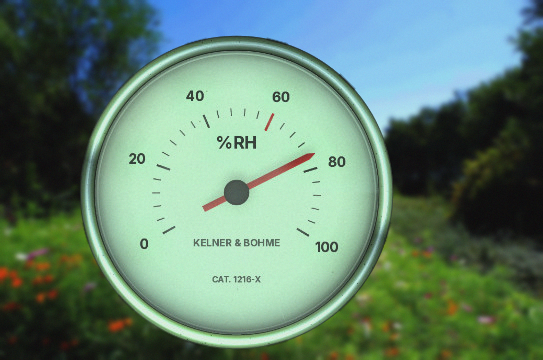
% 76
